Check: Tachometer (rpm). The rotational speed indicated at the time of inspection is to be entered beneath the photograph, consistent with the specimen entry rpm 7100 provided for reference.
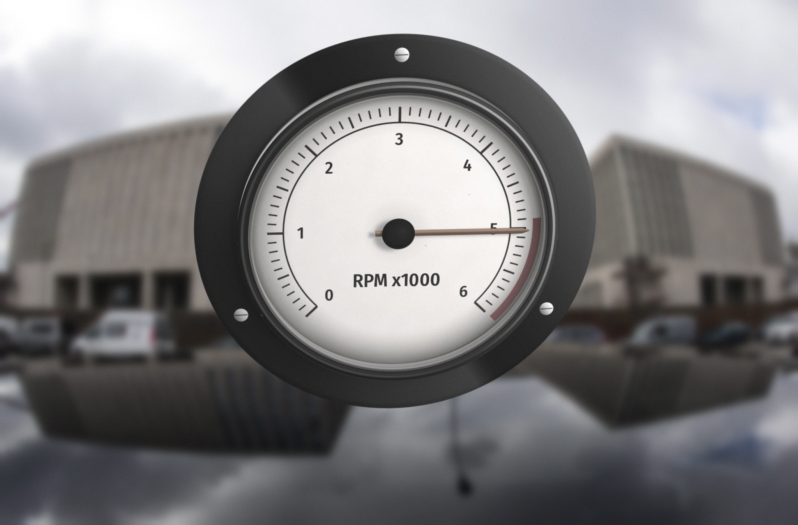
rpm 5000
